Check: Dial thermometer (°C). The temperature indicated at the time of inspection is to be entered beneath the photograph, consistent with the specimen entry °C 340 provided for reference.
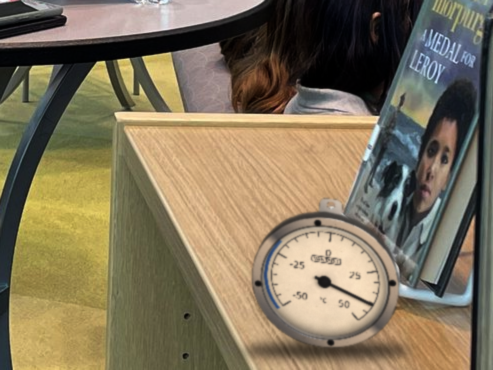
°C 40
